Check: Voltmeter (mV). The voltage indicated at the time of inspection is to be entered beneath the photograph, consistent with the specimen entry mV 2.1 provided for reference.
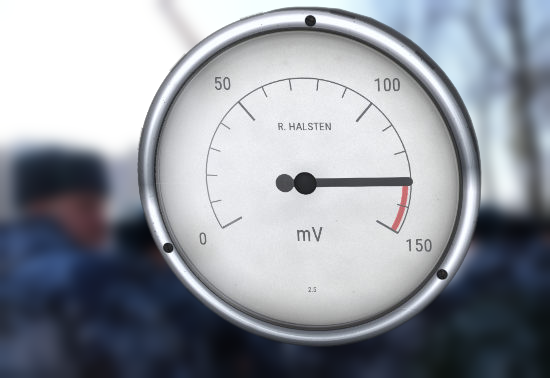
mV 130
